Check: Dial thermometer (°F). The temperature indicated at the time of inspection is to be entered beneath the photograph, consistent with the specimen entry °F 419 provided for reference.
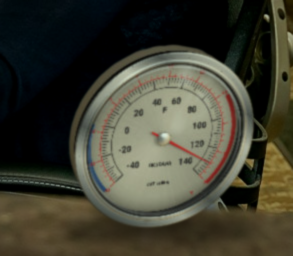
°F 130
